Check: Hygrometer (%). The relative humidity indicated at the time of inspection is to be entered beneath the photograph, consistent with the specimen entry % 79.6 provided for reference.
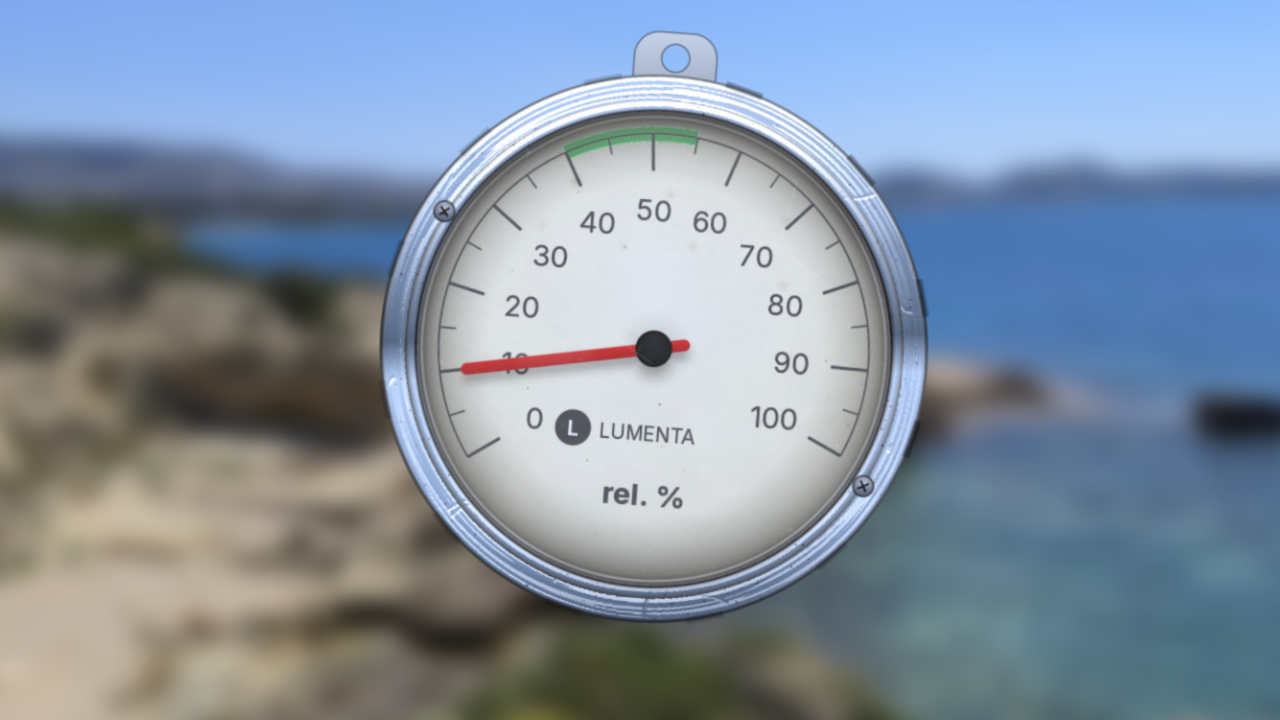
% 10
